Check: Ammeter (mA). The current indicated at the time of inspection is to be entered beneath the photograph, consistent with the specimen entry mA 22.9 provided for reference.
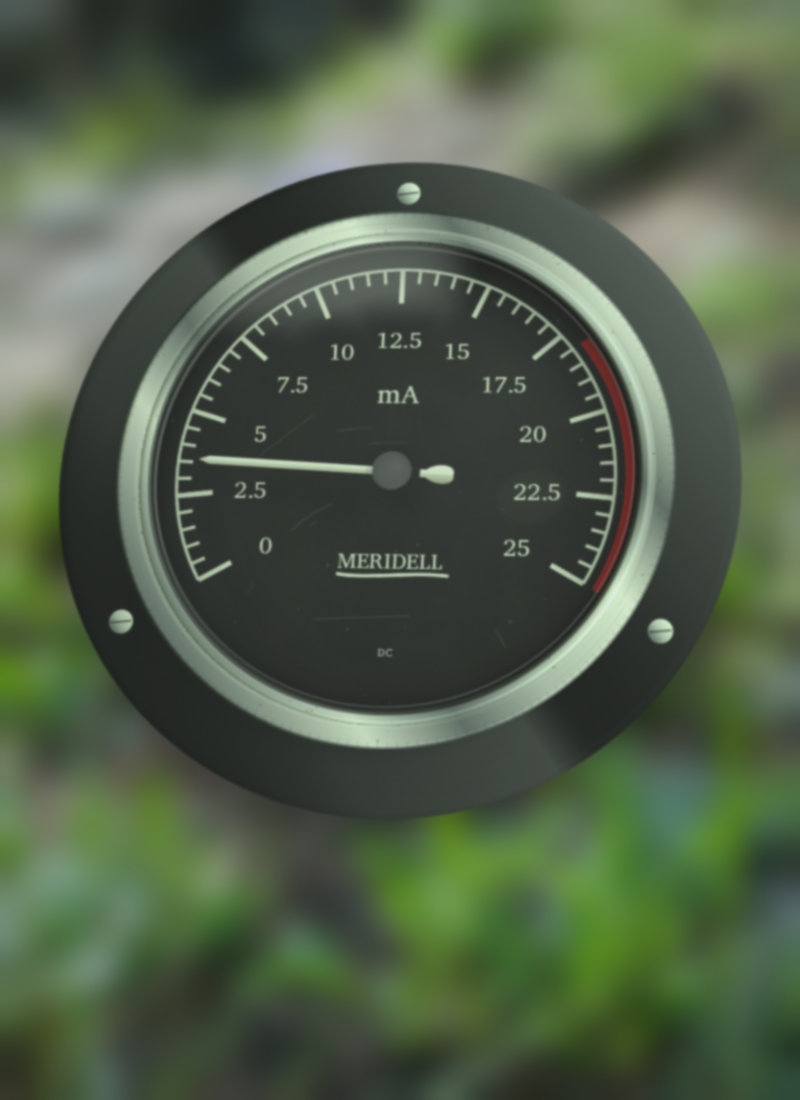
mA 3.5
